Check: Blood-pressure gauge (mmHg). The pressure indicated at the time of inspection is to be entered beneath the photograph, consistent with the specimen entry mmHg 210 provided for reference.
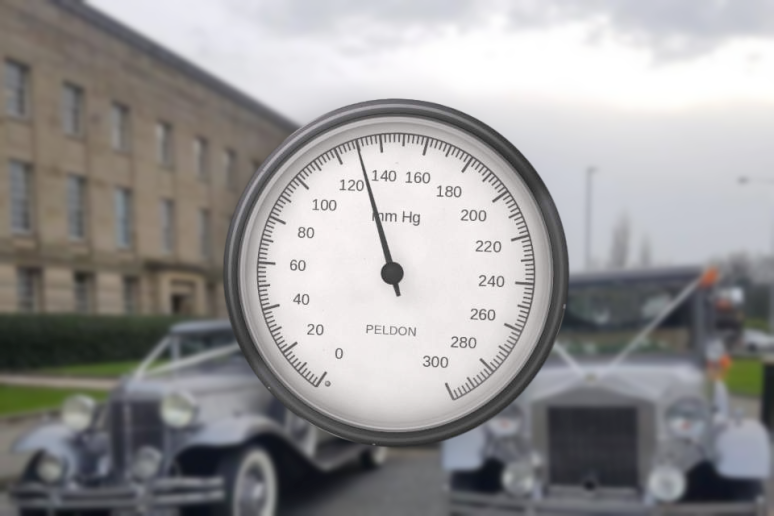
mmHg 130
